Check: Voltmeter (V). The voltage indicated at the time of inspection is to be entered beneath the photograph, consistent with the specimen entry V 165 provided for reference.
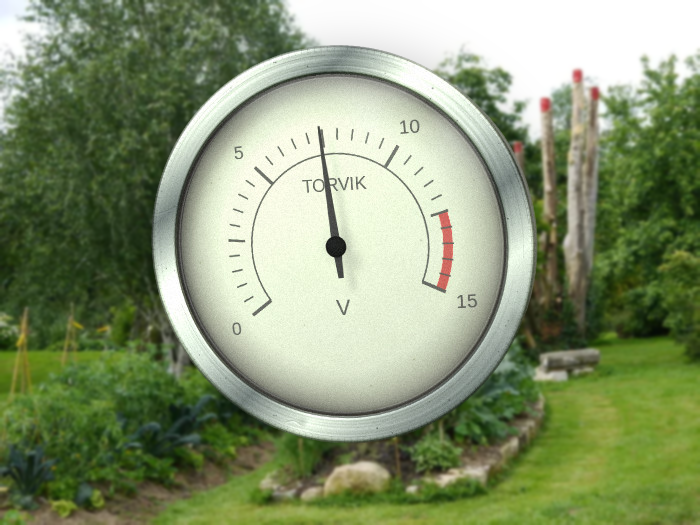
V 7.5
